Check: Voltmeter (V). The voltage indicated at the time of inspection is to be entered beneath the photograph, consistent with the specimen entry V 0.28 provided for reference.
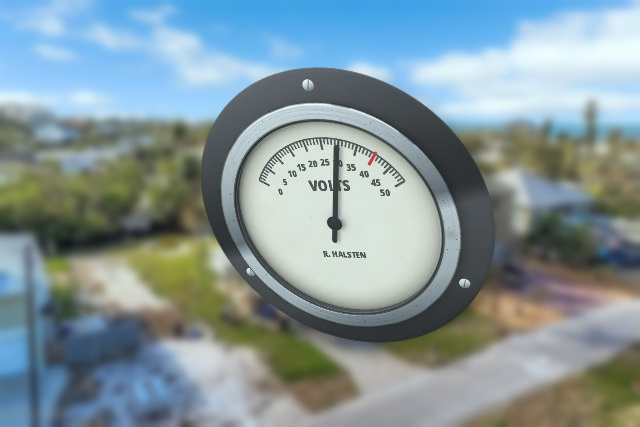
V 30
